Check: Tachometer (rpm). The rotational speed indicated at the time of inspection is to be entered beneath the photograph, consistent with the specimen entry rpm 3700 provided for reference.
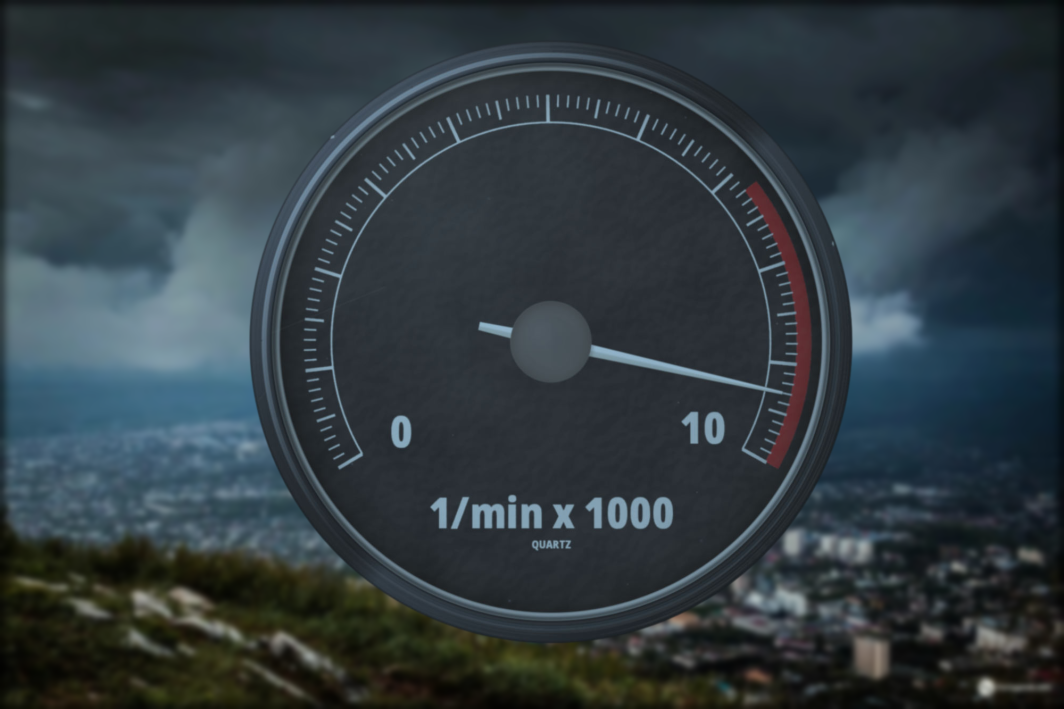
rpm 9300
